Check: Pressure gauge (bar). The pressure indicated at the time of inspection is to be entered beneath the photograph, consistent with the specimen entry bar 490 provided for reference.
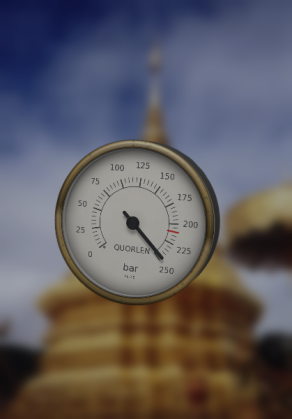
bar 245
